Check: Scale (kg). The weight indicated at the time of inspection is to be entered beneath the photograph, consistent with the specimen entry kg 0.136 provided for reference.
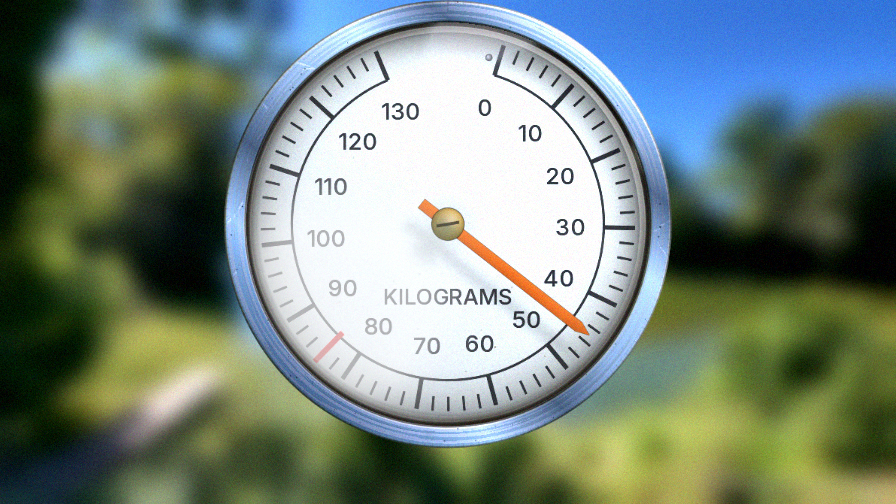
kg 45
